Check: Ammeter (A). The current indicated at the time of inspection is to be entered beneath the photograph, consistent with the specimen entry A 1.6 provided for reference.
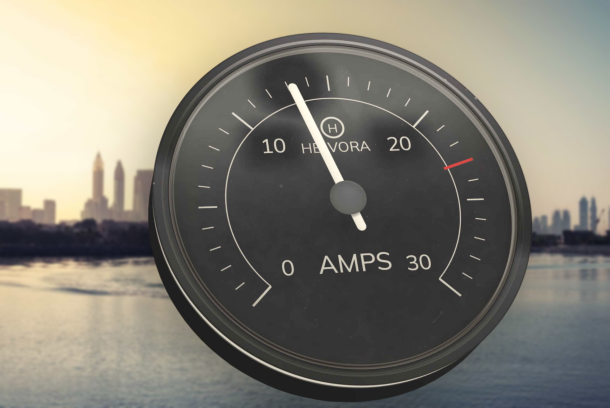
A 13
